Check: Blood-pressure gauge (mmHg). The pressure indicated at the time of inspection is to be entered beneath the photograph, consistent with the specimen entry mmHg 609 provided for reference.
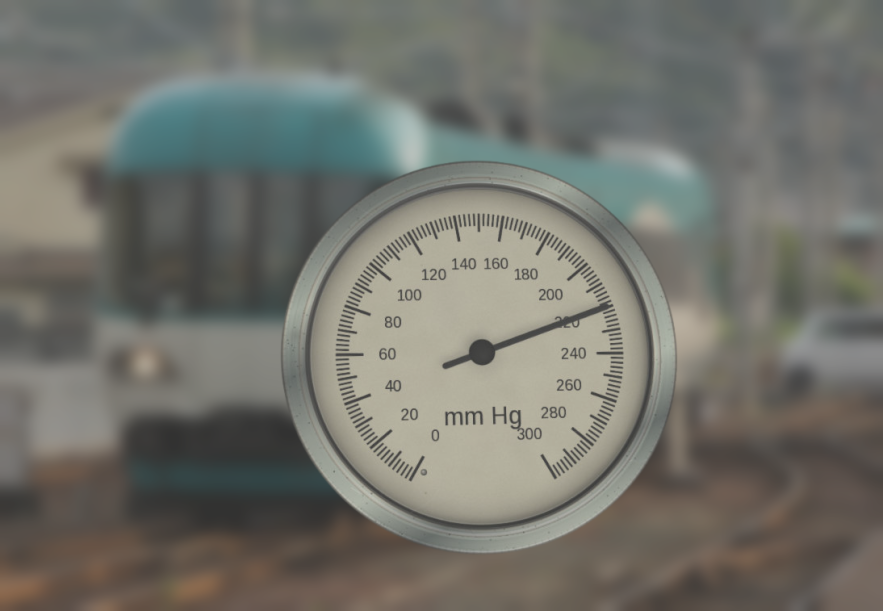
mmHg 220
